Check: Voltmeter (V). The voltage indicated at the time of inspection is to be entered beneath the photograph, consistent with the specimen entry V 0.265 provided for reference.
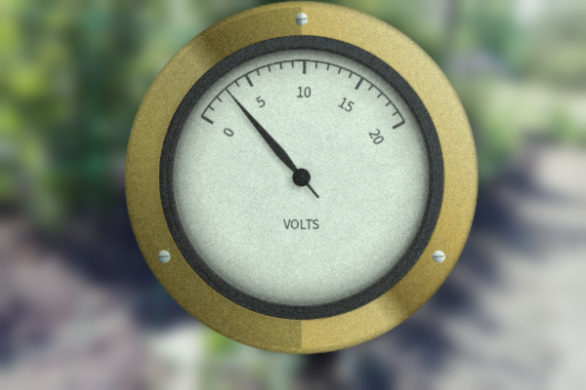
V 3
